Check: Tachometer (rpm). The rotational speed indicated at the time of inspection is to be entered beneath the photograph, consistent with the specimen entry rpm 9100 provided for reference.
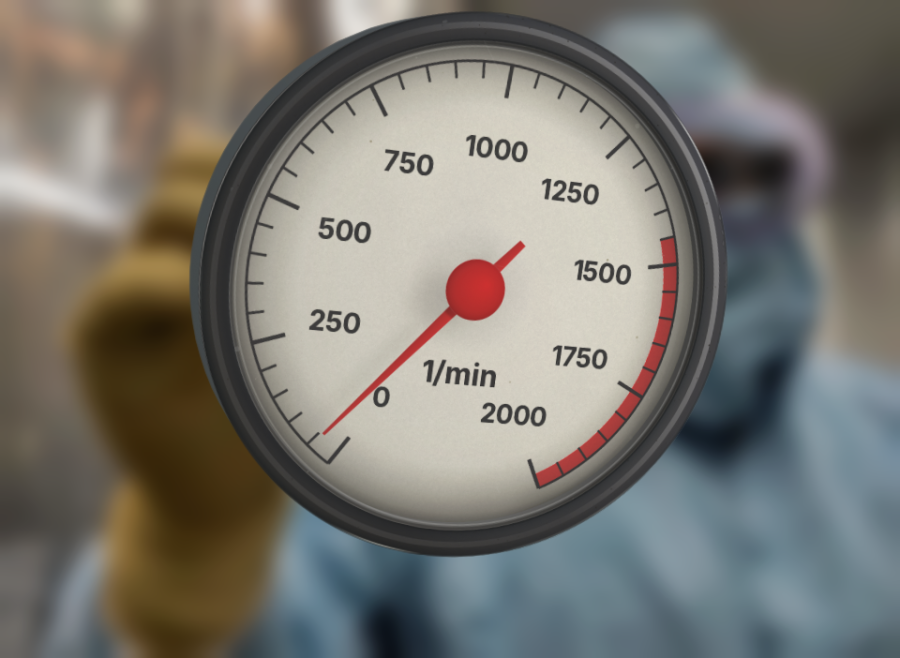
rpm 50
